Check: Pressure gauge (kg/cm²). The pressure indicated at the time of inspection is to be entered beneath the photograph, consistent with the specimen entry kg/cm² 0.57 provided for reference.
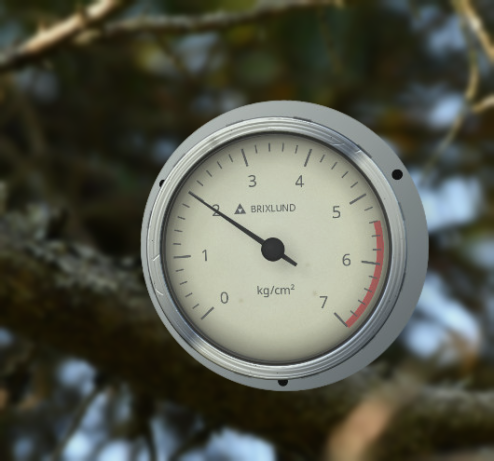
kg/cm² 2
